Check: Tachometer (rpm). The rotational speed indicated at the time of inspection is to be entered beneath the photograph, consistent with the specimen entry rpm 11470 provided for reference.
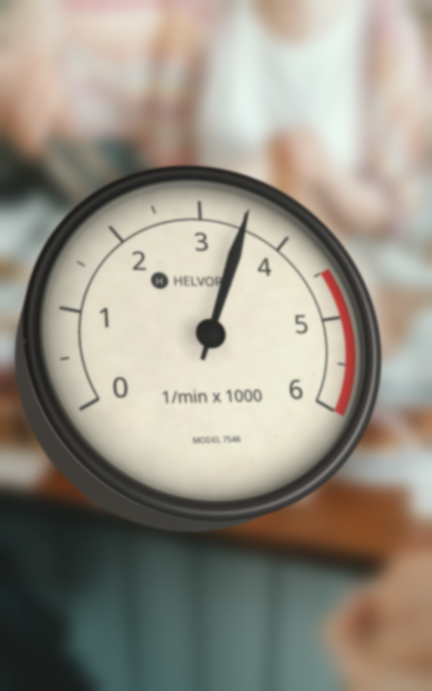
rpm 3500
